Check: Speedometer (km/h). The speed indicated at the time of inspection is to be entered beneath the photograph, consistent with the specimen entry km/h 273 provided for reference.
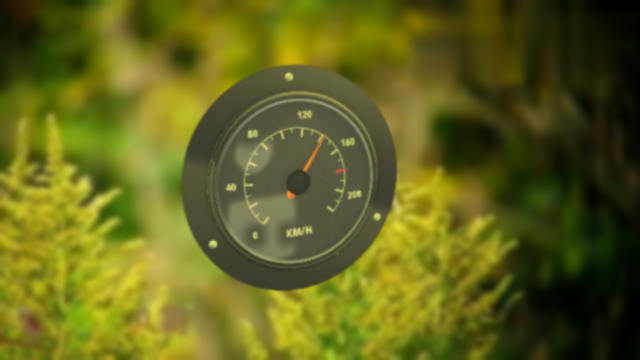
km/h 140
